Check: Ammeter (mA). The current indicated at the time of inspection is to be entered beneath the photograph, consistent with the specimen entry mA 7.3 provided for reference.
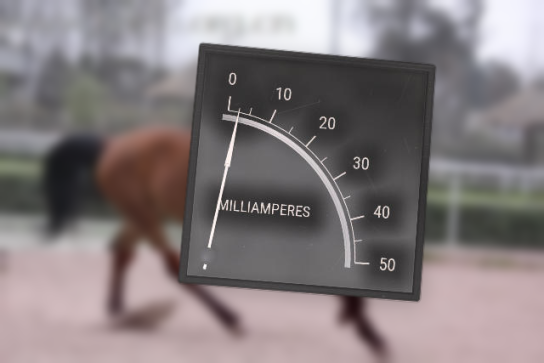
mA 2.5
